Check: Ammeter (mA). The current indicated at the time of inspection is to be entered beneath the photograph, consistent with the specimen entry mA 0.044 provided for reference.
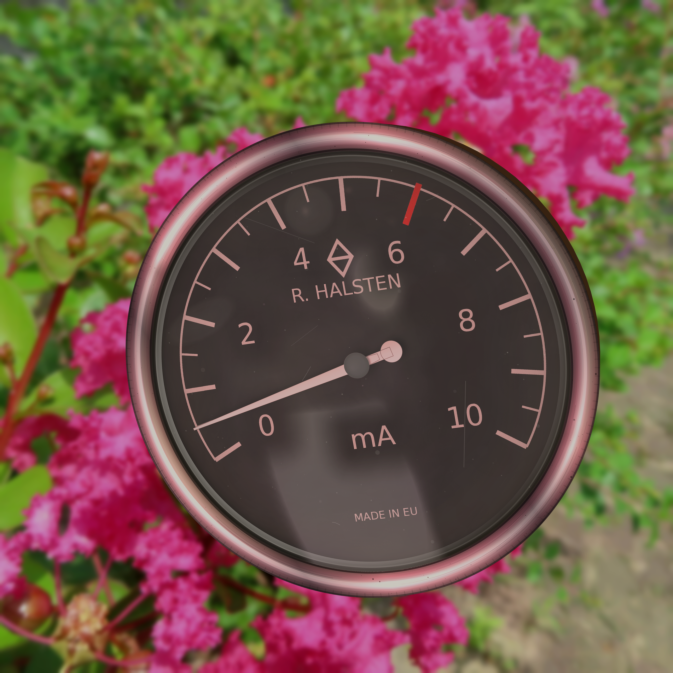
mA 0.5
